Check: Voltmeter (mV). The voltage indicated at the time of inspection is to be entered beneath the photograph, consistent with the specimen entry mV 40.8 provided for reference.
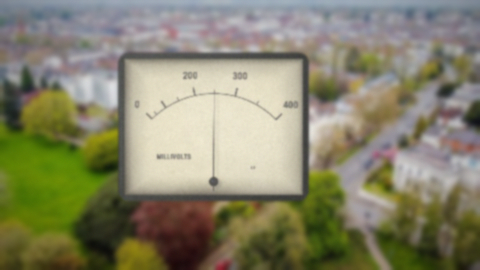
mV 250
